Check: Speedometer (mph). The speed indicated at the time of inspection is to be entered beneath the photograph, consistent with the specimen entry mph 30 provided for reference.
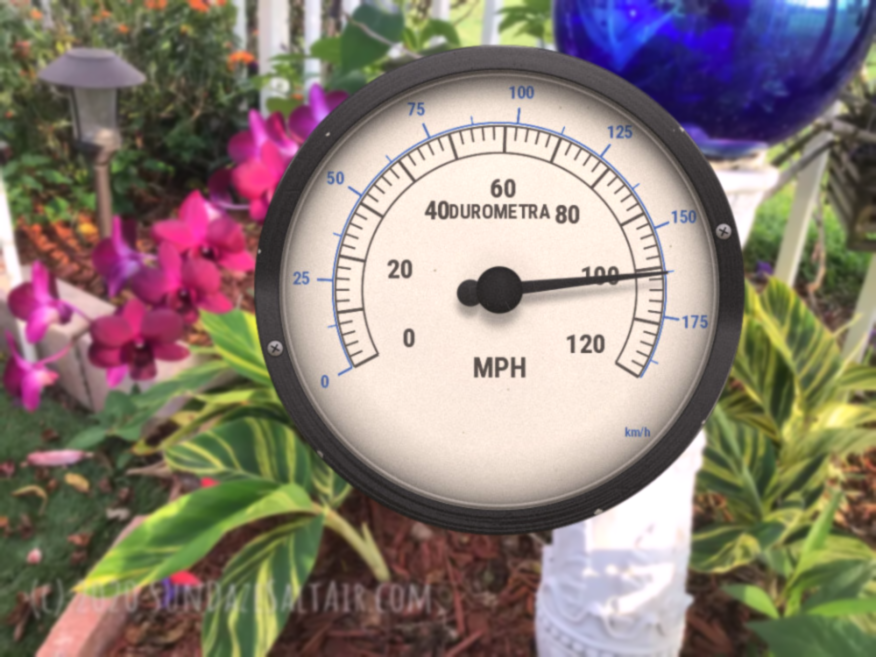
mph 101
